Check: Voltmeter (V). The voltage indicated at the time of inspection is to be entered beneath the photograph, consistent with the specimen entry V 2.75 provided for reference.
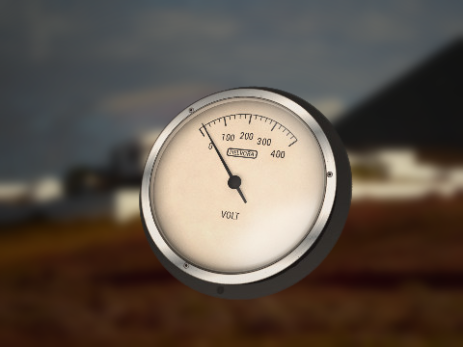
V 20
